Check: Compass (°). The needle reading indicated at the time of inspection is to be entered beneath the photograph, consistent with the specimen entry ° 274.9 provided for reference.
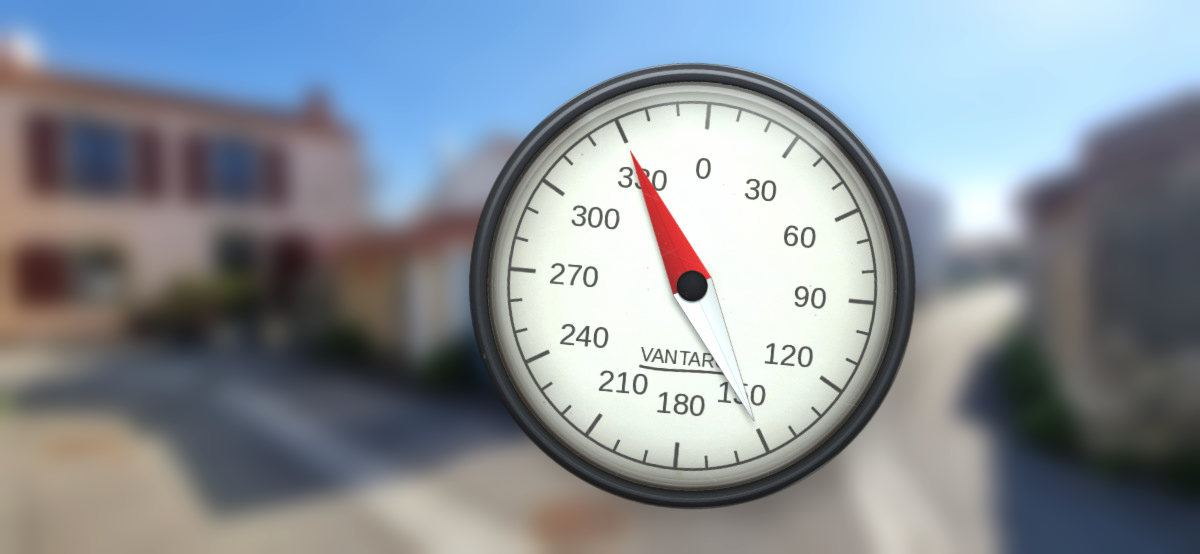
° 330
